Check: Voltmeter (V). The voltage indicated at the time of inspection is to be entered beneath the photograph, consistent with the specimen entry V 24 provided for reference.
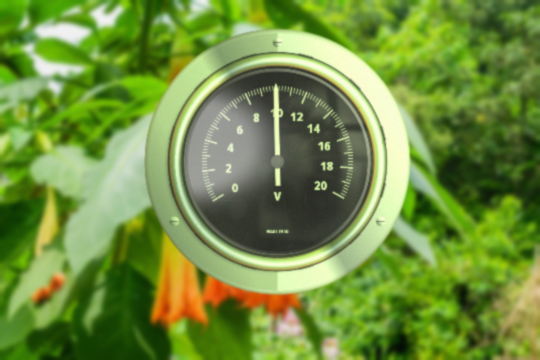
V 10
